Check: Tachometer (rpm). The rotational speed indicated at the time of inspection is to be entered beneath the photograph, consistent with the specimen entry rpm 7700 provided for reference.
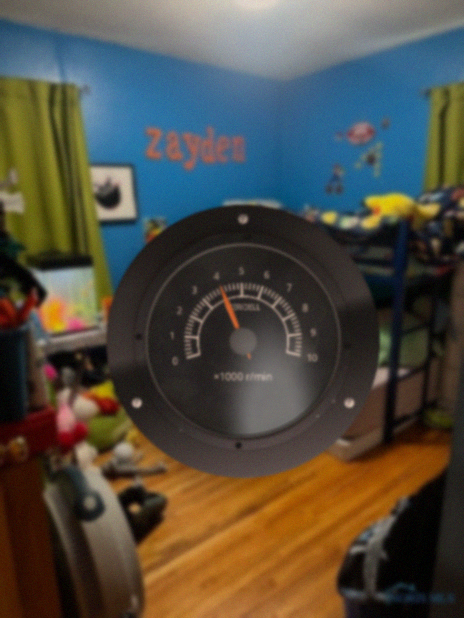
rpm 4000
